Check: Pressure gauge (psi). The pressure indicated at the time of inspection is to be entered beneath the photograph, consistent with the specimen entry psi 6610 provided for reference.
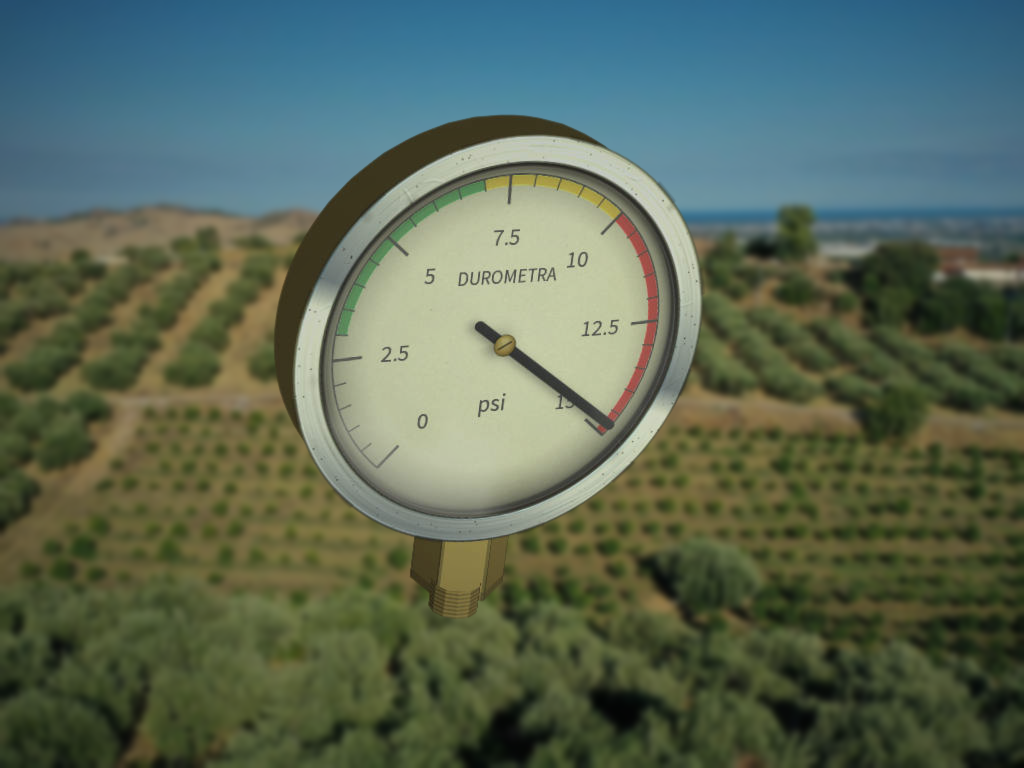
psi 14.75
